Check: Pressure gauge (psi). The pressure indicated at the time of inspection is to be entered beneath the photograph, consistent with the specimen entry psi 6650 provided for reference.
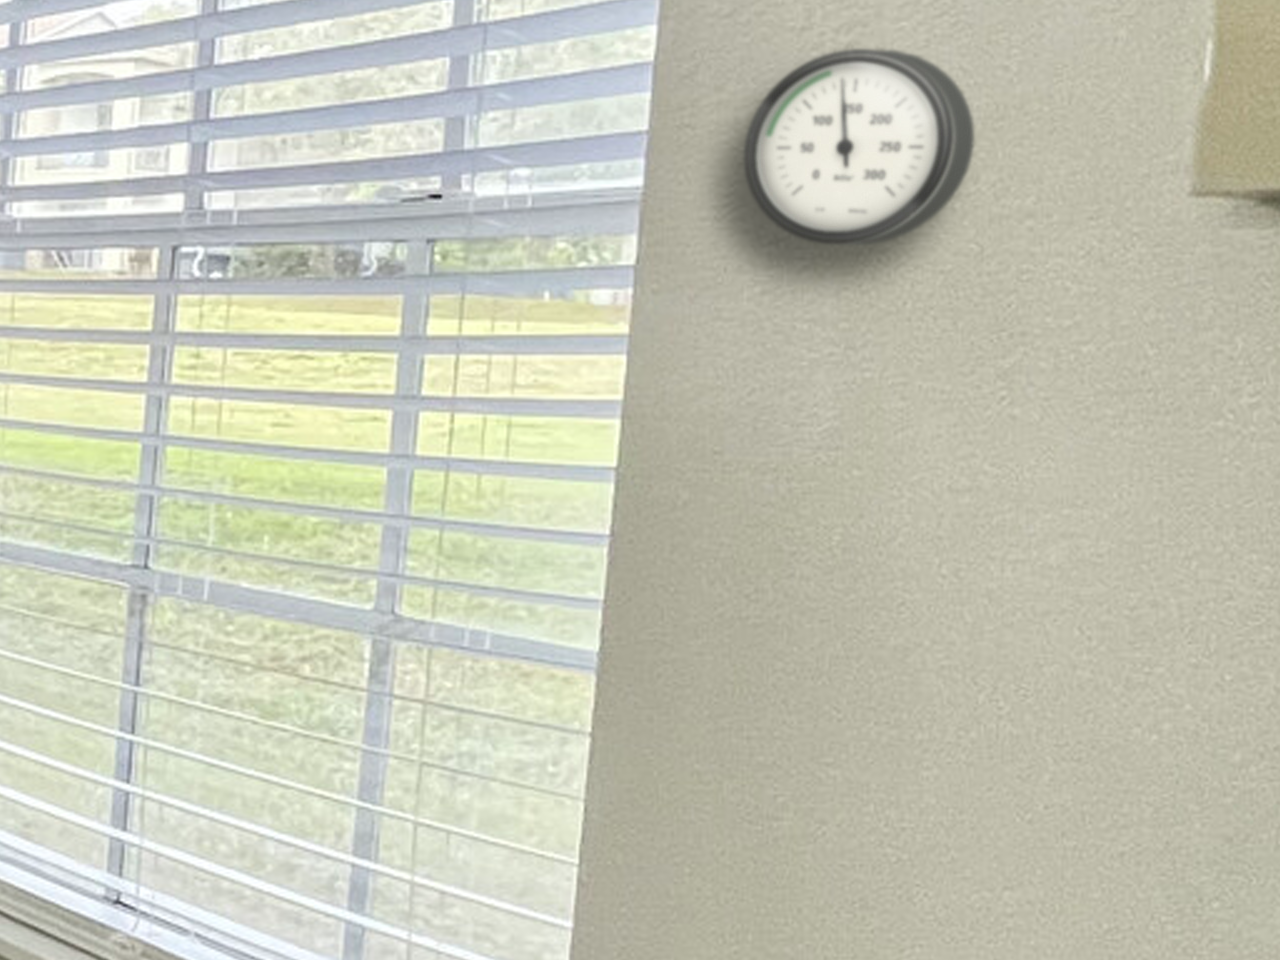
psi 140
